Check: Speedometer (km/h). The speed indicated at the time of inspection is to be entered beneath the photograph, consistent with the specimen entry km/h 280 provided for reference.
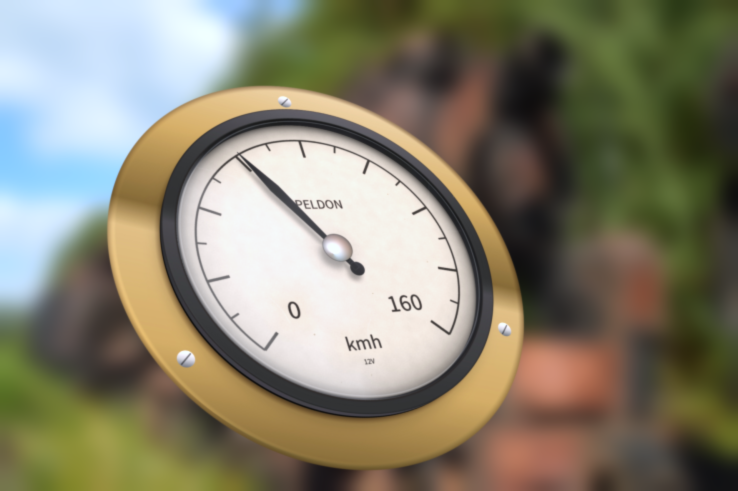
km/h 60
